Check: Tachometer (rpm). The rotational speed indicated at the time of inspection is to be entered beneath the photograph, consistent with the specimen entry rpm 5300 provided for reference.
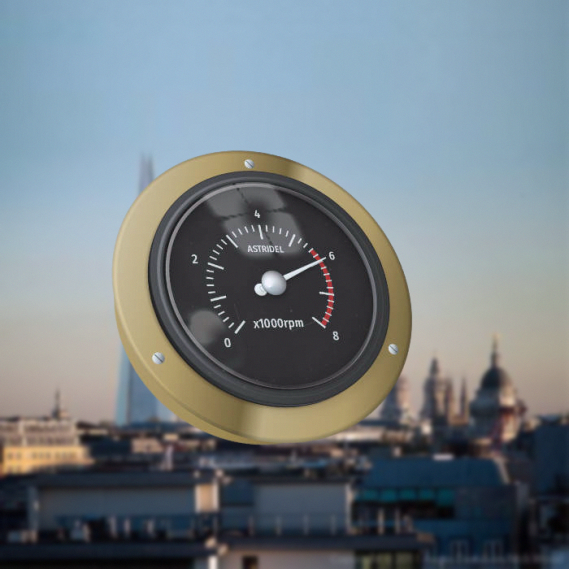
rpm 6000
